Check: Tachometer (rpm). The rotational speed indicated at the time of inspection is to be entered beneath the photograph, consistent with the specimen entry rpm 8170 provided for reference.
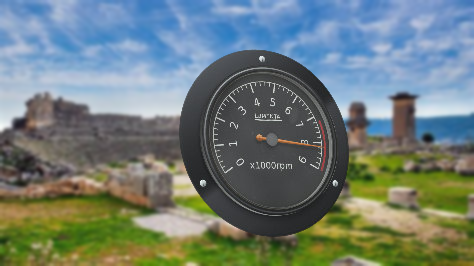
rpm 8200
